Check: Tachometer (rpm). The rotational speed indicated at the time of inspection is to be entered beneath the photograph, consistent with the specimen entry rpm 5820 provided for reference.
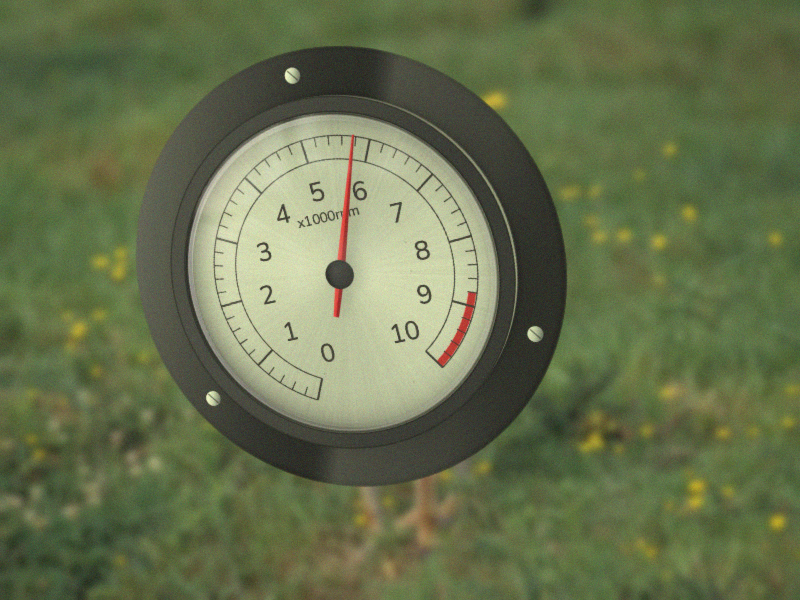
rpm 5800
